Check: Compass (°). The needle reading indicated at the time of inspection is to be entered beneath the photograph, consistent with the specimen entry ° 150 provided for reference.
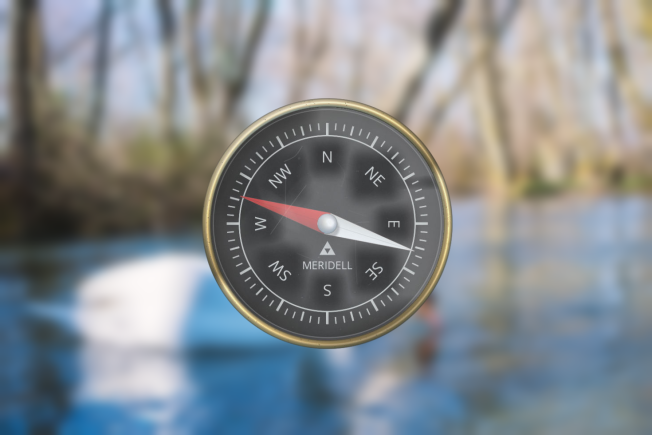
° 287.5
